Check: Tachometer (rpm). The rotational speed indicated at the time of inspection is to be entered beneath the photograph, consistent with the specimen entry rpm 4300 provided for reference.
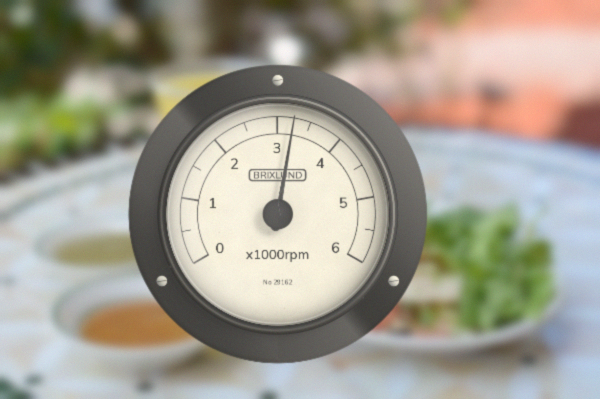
rpm 3250
